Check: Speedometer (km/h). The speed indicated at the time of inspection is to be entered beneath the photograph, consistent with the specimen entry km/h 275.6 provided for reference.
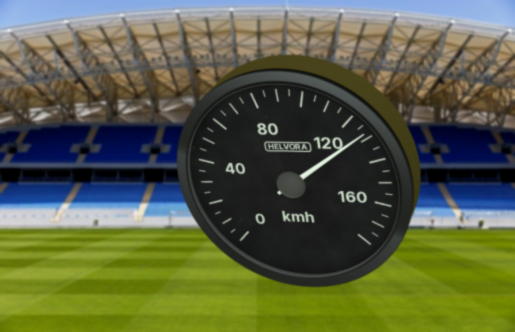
km/h 127.5
